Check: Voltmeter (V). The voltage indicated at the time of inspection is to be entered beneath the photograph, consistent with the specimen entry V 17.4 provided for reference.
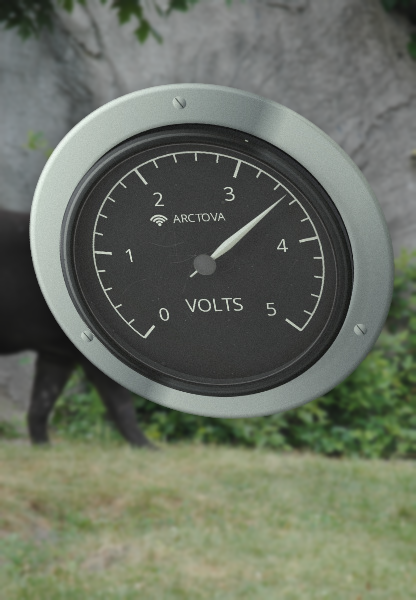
V 3.5
